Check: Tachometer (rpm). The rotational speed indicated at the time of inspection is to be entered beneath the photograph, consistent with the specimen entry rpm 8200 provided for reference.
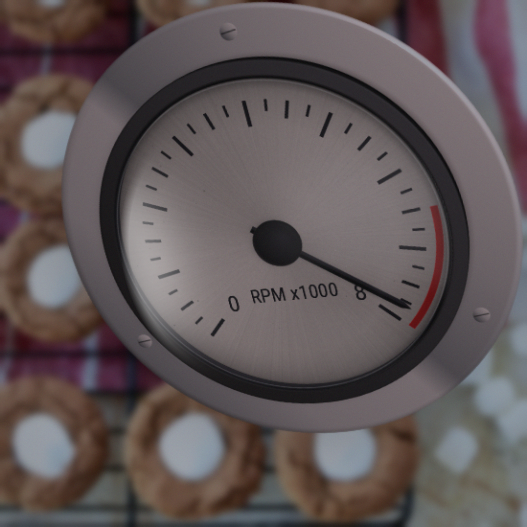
rpm 7750
